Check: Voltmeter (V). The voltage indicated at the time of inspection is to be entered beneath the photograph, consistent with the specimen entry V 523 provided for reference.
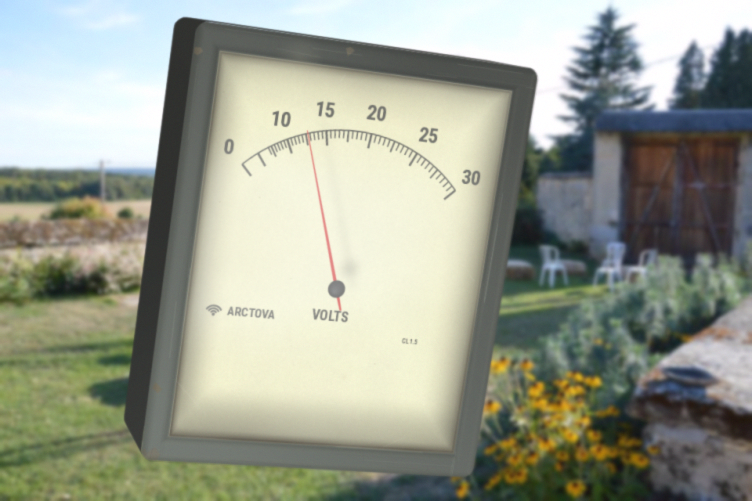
V 12.5
